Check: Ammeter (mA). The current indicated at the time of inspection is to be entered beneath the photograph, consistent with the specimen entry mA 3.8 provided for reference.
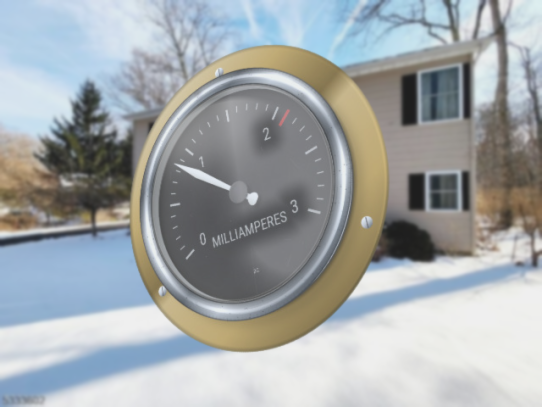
mA 0.85
